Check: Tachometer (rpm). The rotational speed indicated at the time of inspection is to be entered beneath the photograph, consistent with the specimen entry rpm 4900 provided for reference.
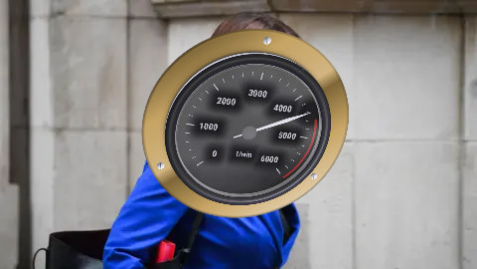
rpm 4400
